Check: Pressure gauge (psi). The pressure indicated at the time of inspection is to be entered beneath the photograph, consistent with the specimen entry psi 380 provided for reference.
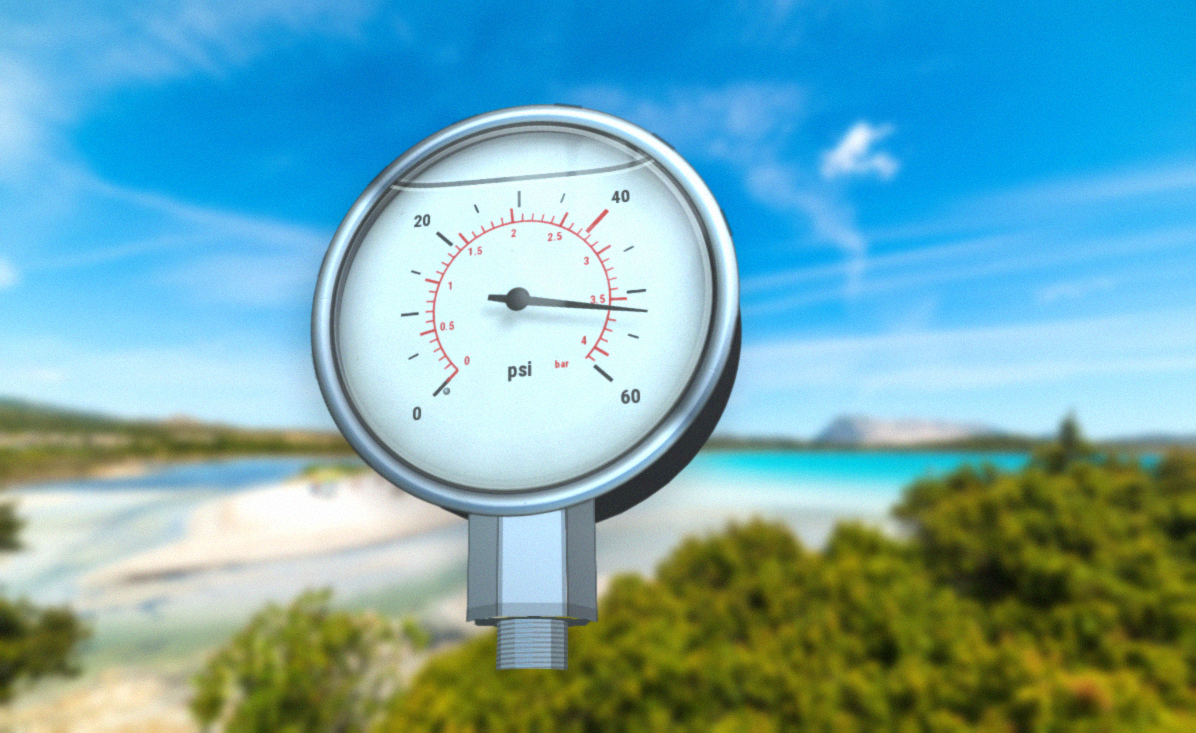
psi 52.5
